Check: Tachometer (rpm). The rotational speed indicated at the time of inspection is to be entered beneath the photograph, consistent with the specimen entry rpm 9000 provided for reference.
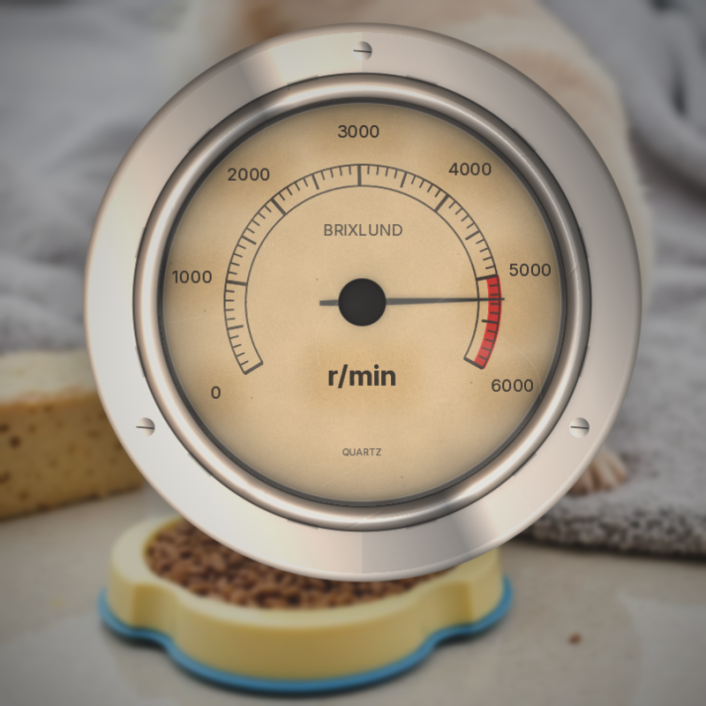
rpm 5250
